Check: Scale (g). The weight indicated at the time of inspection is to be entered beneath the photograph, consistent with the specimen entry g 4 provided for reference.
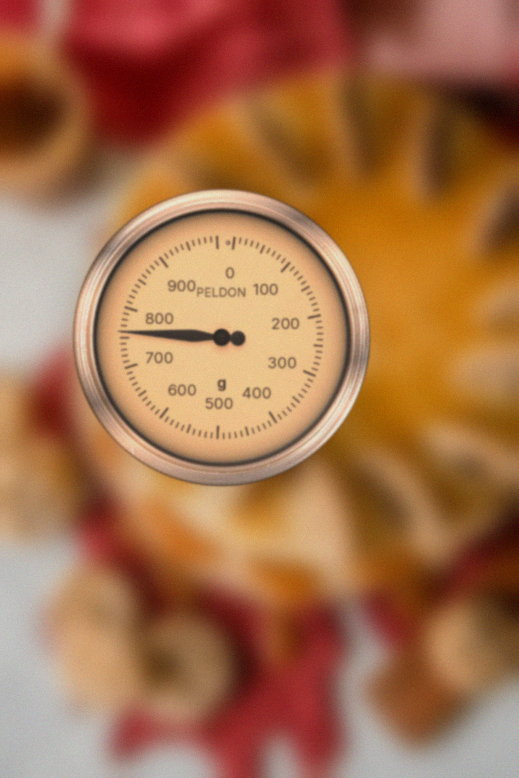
g 760
